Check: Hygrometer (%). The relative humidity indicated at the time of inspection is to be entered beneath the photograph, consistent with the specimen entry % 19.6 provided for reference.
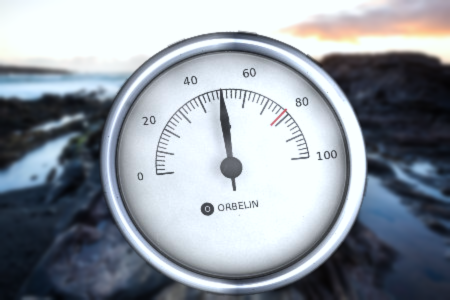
% 50
